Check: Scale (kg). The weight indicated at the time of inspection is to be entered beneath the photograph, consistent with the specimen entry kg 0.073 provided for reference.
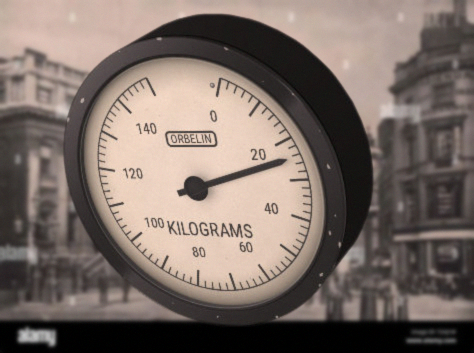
kg 24
